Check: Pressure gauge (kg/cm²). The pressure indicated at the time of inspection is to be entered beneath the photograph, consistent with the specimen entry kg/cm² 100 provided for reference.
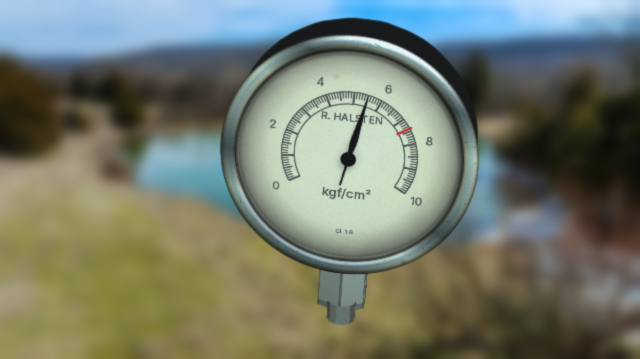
kg/cm² 5.5
